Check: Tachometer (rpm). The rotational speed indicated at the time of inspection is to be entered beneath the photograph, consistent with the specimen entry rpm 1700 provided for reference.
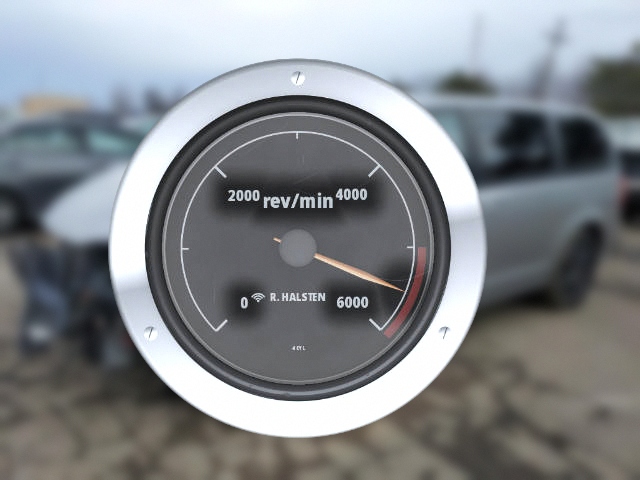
rpm 5500
